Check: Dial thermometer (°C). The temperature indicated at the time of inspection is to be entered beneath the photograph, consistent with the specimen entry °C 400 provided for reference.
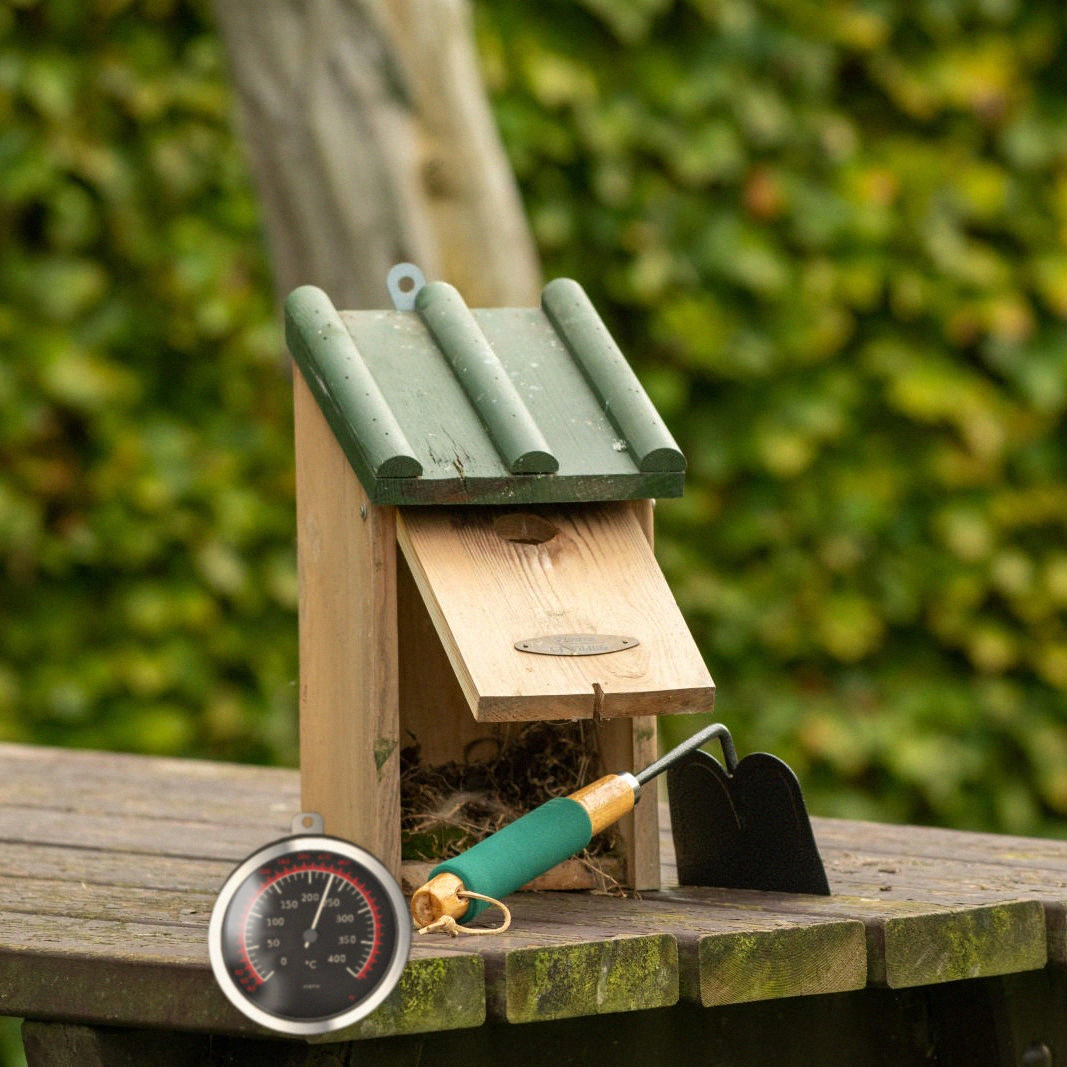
°C 230
